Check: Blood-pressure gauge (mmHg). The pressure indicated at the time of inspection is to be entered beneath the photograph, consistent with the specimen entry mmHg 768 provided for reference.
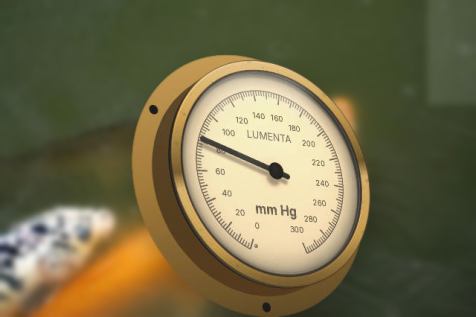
mmHg 80
